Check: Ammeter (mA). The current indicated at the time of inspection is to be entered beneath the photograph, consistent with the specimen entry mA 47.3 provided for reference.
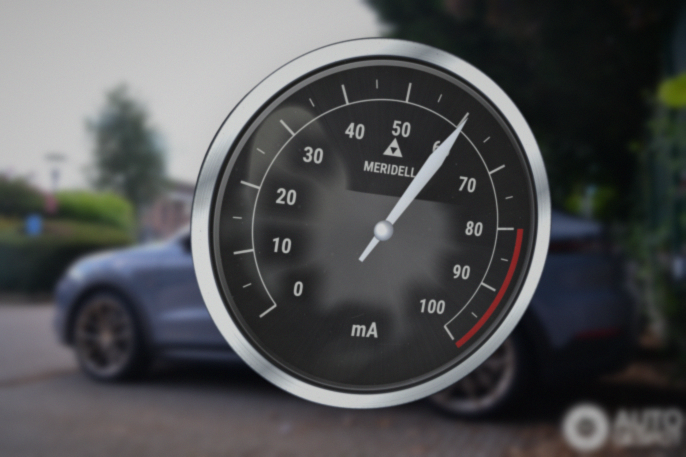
mA 60
